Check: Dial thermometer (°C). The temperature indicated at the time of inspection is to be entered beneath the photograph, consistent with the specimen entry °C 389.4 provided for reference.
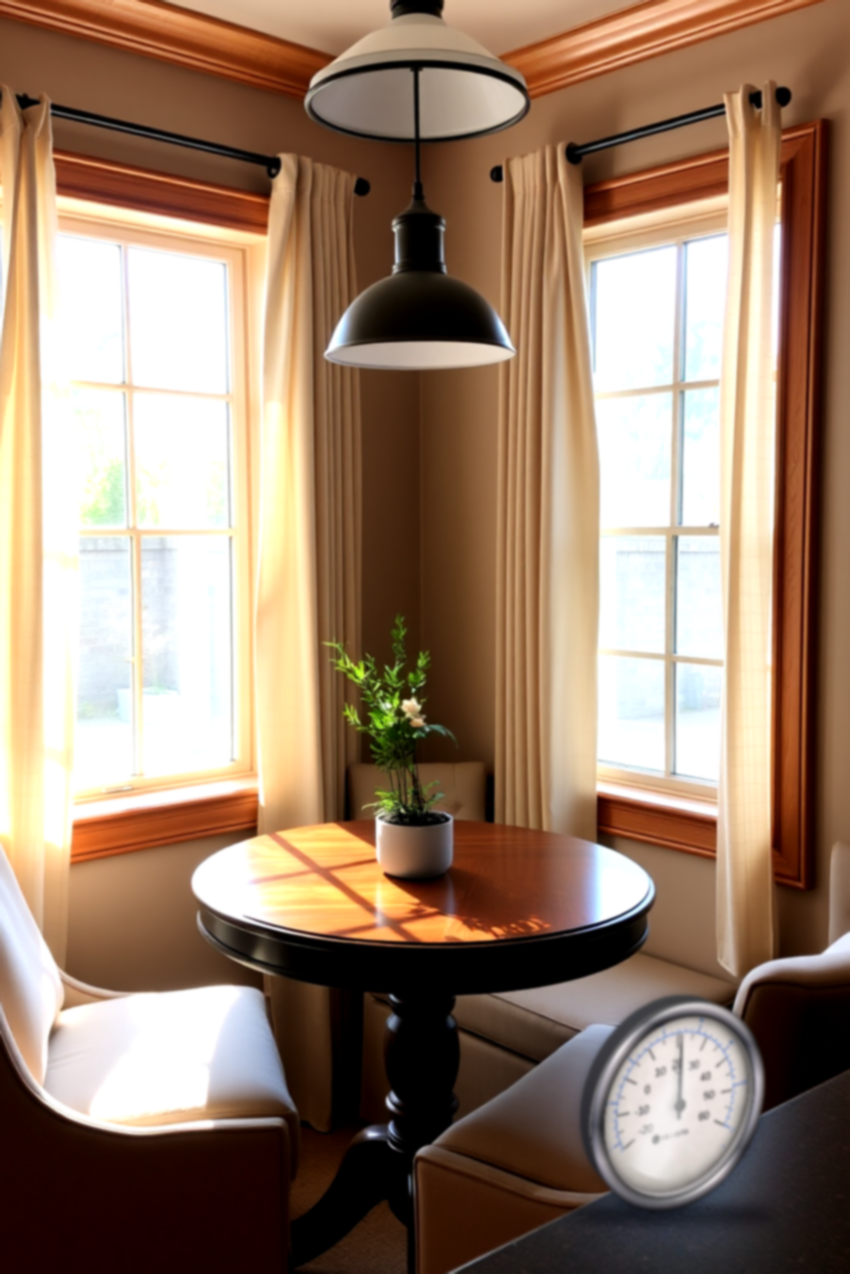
°C 20
